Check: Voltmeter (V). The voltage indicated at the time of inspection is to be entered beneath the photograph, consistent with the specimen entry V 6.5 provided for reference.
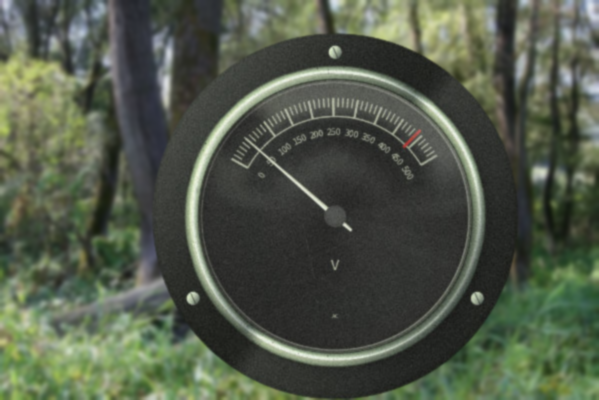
V 50
